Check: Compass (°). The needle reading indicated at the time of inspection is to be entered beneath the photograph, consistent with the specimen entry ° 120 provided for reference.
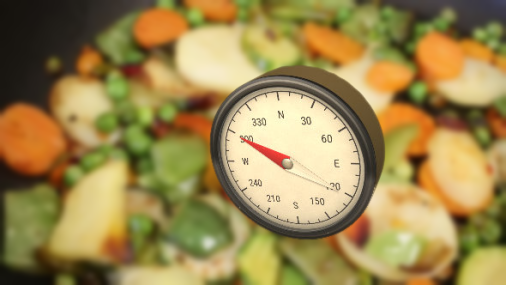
° 300
